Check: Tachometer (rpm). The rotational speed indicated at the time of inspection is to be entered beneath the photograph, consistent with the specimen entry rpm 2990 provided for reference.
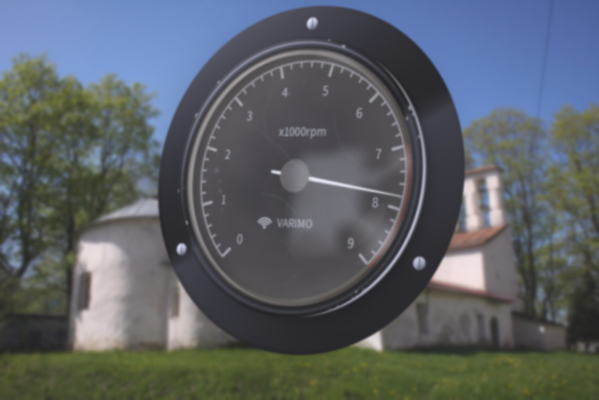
rpm 7800
